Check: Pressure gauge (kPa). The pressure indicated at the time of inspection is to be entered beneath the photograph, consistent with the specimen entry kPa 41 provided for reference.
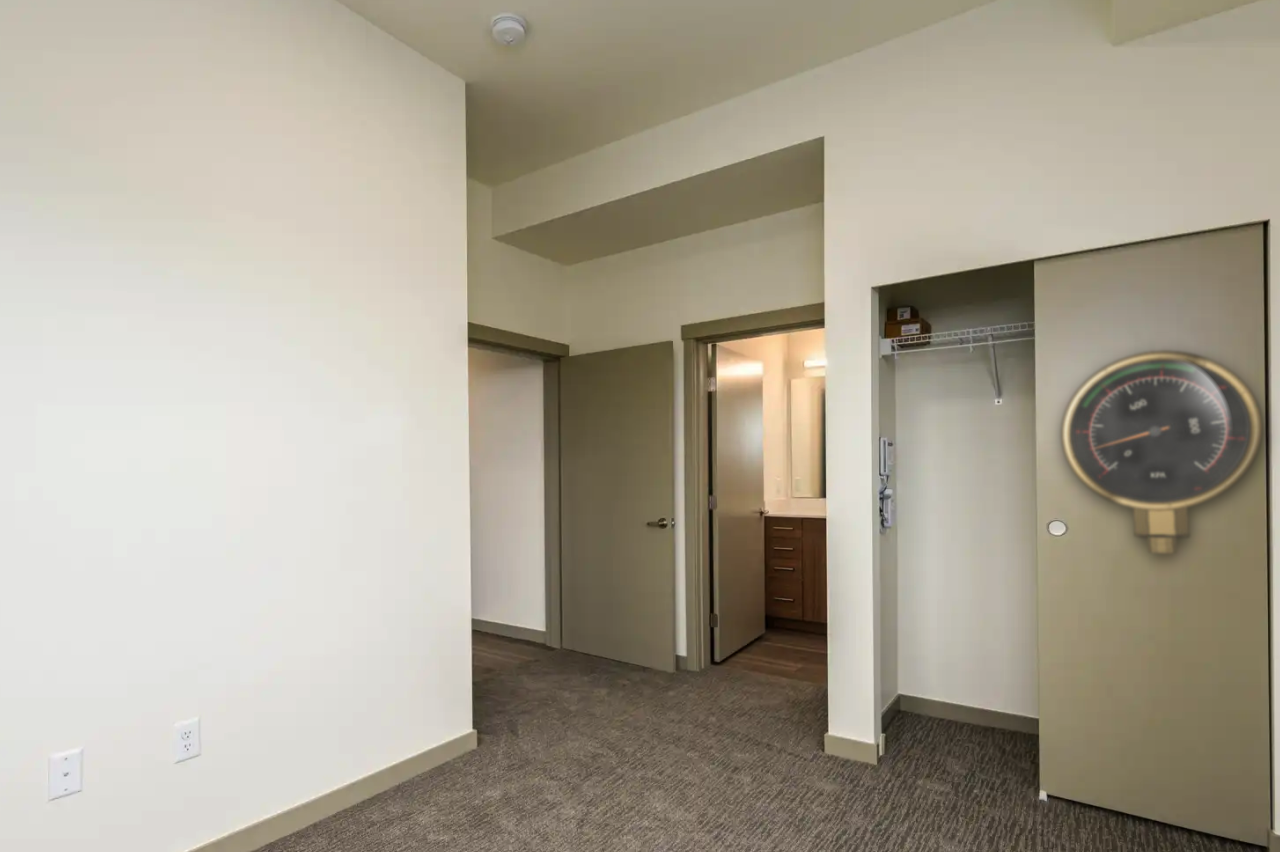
kPa 100
